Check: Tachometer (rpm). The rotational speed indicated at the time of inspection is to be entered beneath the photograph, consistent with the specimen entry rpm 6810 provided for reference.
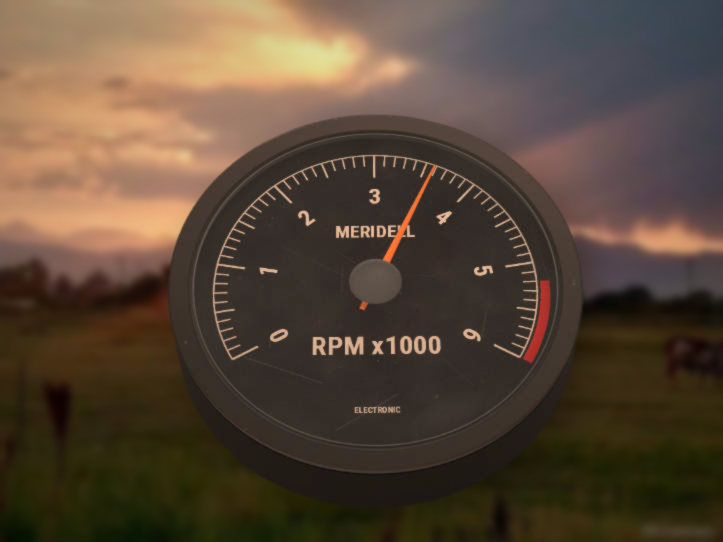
rpm 3600
